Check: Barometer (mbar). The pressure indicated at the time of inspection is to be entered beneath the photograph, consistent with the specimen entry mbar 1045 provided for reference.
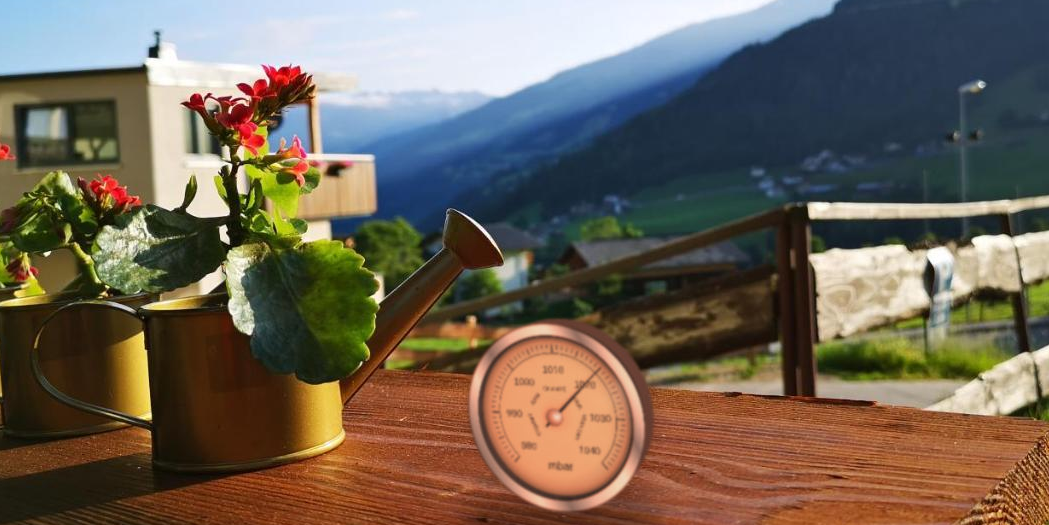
mbar 1020
